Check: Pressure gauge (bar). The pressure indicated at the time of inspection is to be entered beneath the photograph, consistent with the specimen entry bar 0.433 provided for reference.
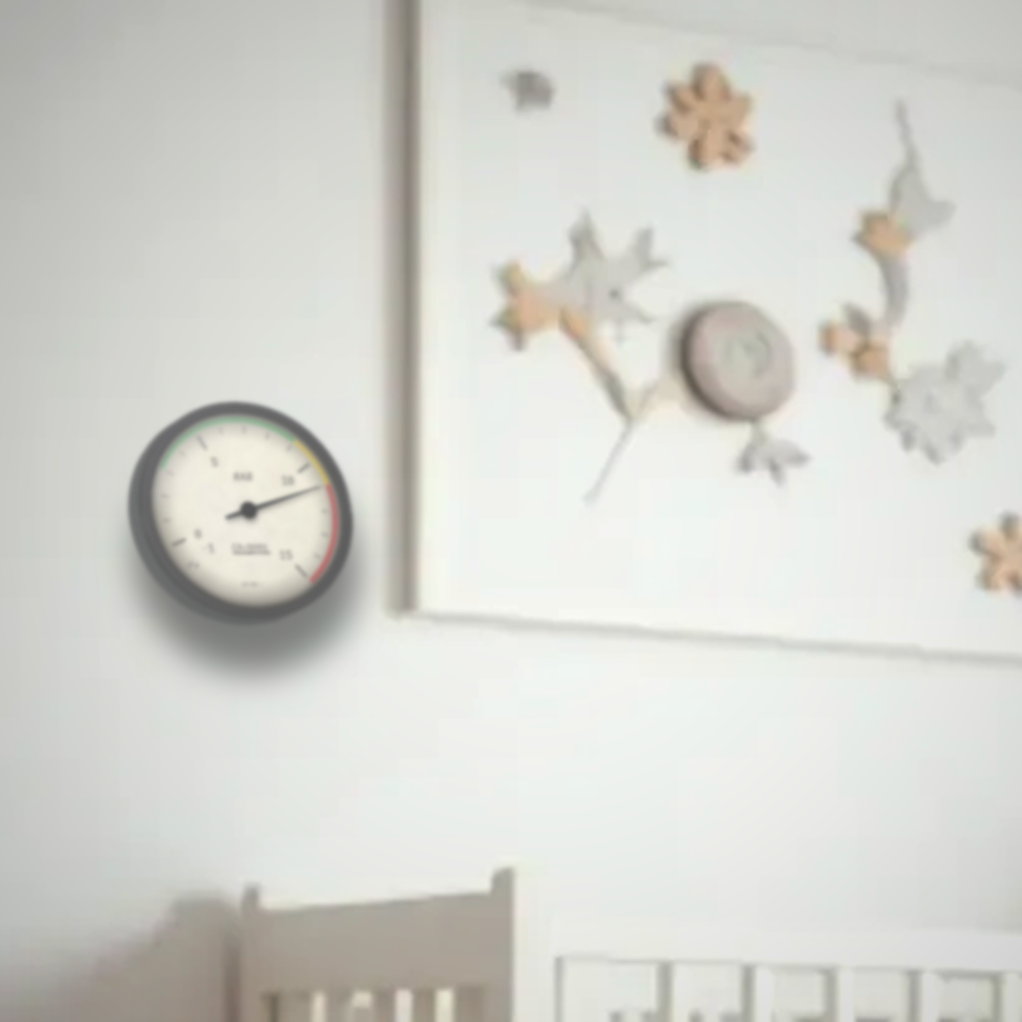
bar 11
